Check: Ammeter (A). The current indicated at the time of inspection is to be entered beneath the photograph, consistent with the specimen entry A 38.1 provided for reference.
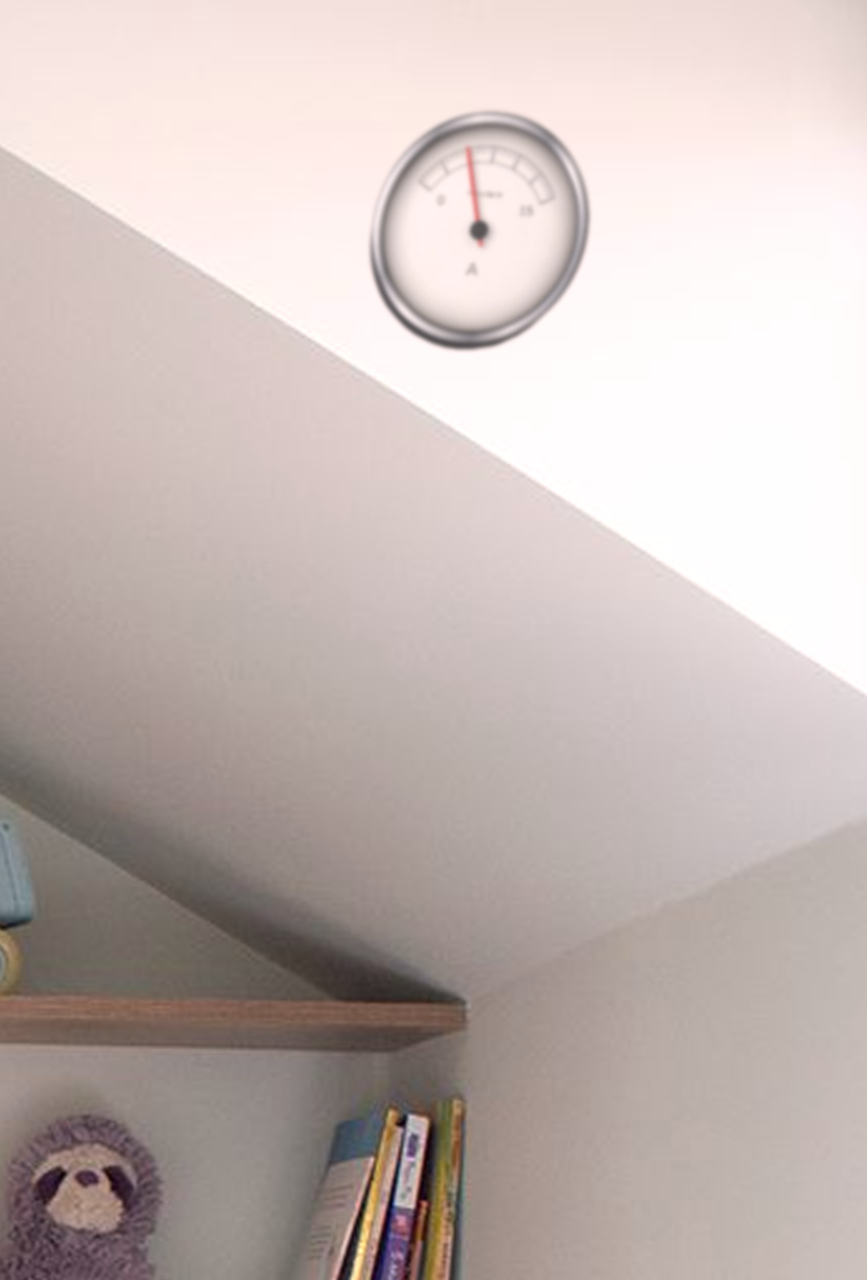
A 5
